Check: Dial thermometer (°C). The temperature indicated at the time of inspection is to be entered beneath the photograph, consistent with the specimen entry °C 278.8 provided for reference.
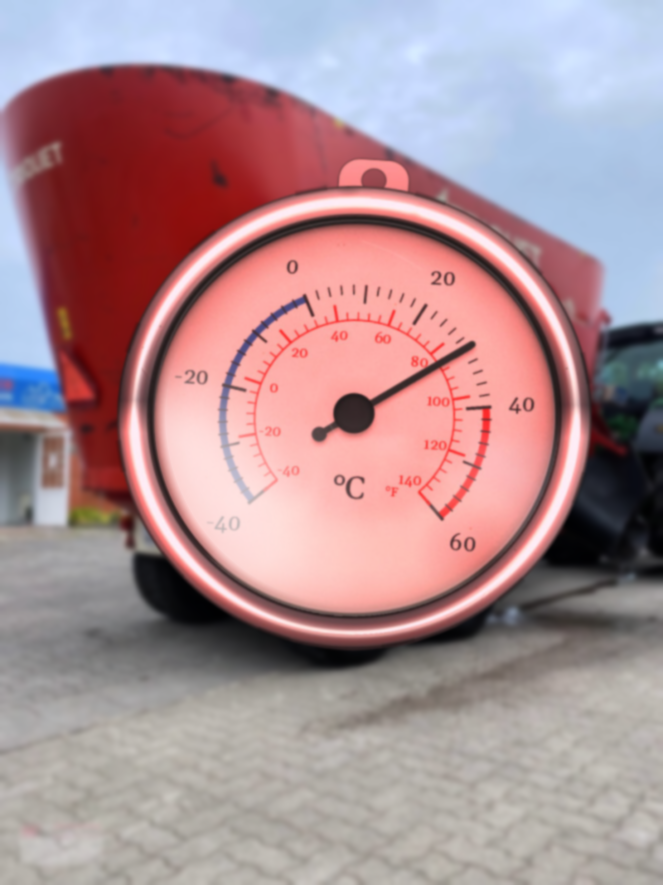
°C 30
